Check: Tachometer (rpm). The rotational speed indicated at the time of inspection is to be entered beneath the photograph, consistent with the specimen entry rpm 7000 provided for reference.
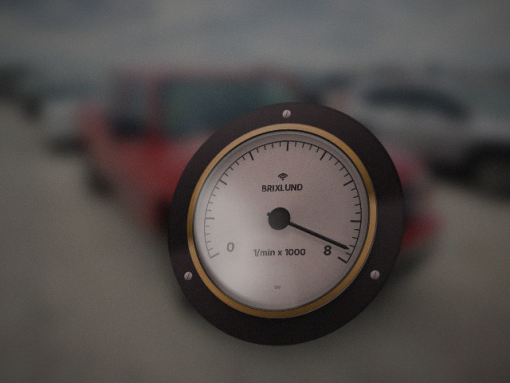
rpm 7700
